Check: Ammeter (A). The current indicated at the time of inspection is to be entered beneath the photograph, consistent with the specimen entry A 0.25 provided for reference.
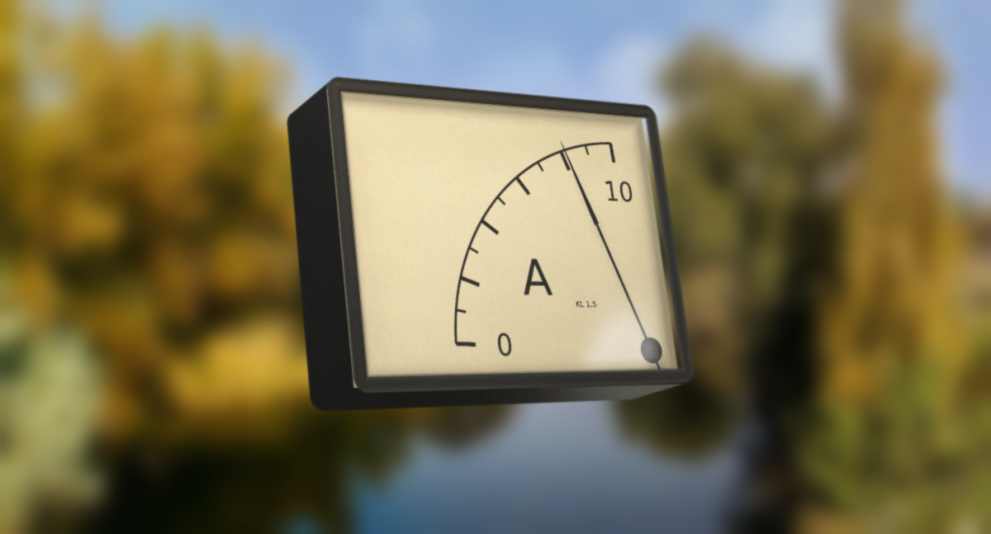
A 8
